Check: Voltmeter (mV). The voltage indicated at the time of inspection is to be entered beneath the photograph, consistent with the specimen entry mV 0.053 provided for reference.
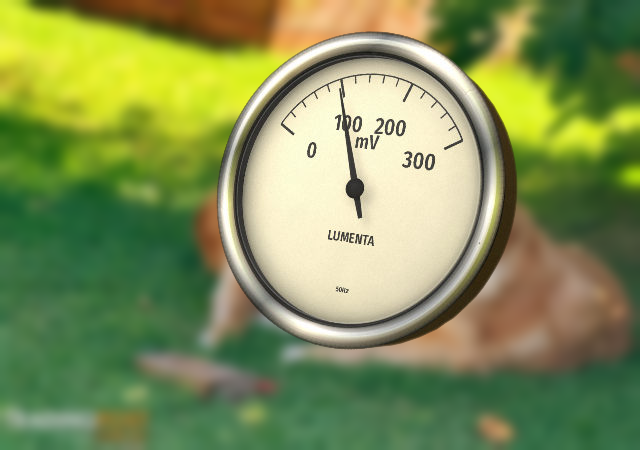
mV 100
